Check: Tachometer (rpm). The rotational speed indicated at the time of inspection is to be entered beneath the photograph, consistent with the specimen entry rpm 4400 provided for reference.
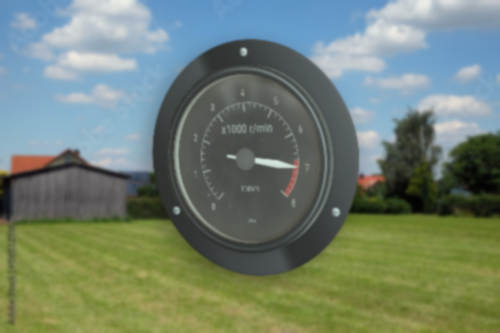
rpm 7000
